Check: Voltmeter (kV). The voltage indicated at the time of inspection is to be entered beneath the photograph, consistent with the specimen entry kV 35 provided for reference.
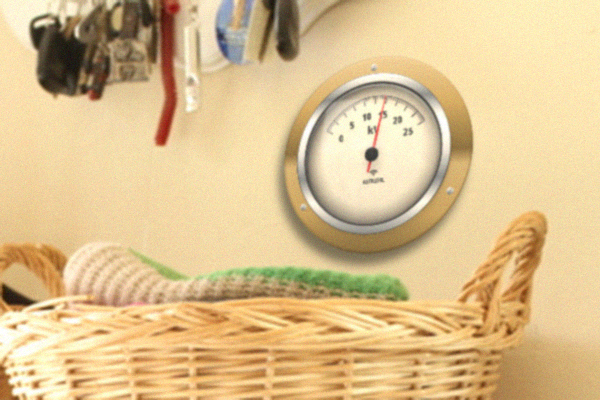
kV 15
